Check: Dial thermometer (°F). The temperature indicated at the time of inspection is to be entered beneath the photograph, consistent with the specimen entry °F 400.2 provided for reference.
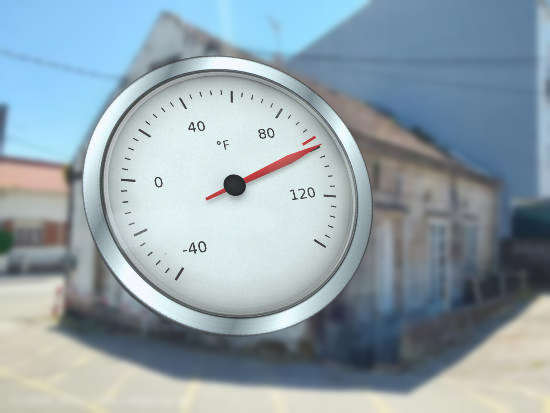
°F 100
